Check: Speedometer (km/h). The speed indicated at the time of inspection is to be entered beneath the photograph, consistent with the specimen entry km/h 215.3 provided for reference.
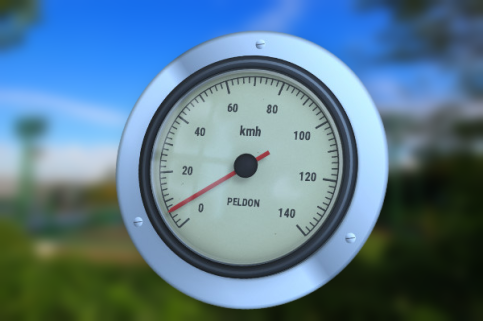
km/h 6
